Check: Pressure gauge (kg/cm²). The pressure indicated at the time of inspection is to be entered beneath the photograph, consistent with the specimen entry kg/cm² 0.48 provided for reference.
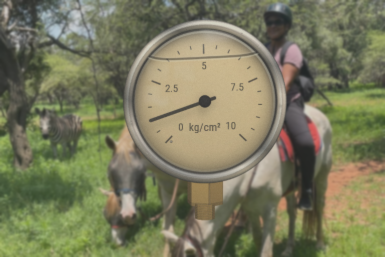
kg/cm² 1
